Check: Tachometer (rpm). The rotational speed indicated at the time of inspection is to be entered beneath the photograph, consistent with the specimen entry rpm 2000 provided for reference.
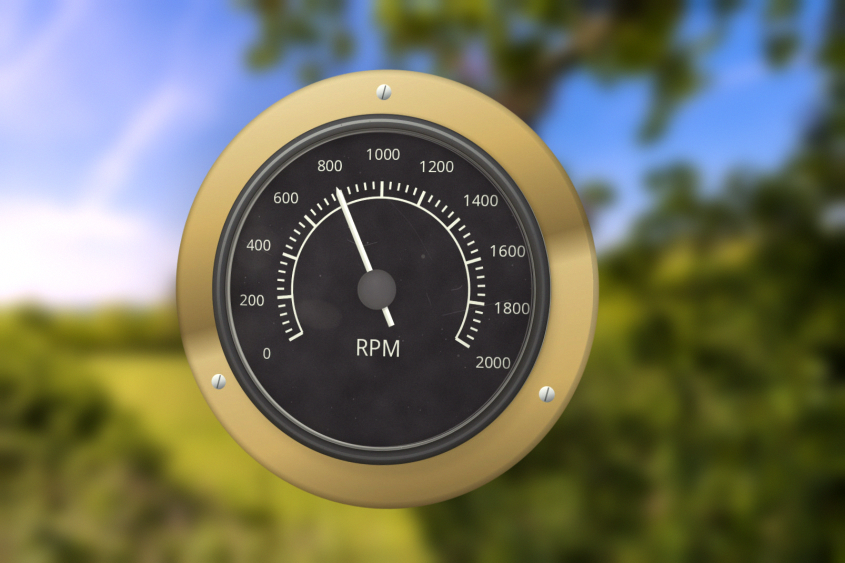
rpm 800
